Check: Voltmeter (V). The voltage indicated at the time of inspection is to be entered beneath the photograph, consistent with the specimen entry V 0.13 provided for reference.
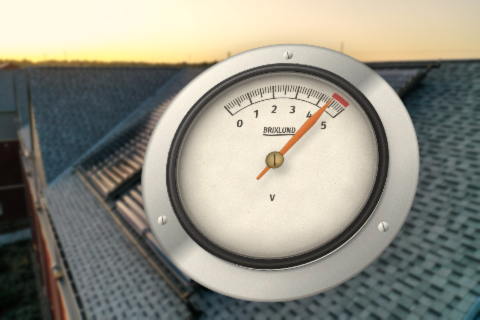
V 4.5
